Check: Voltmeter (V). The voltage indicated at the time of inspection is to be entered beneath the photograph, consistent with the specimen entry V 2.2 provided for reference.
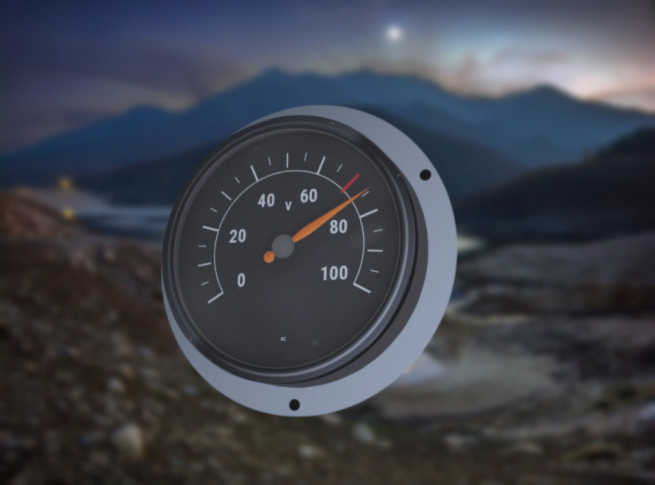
V 75
